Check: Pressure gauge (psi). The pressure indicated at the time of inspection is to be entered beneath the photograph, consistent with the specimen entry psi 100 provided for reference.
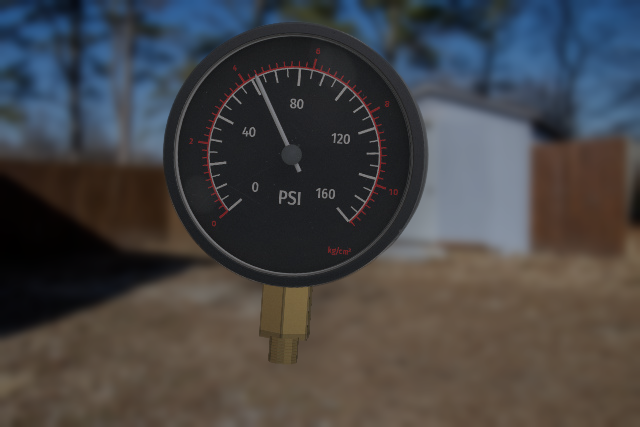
psi 62.5
